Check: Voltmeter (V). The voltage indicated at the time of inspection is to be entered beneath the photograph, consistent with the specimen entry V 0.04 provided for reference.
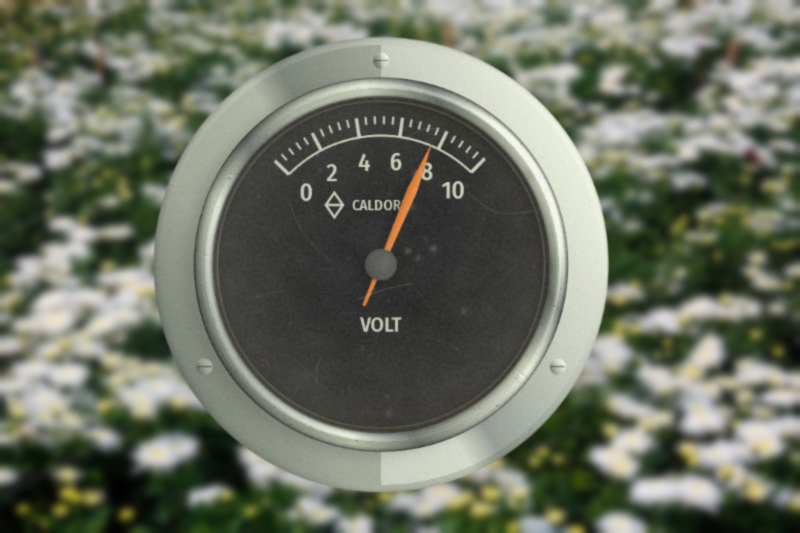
V 7.6
